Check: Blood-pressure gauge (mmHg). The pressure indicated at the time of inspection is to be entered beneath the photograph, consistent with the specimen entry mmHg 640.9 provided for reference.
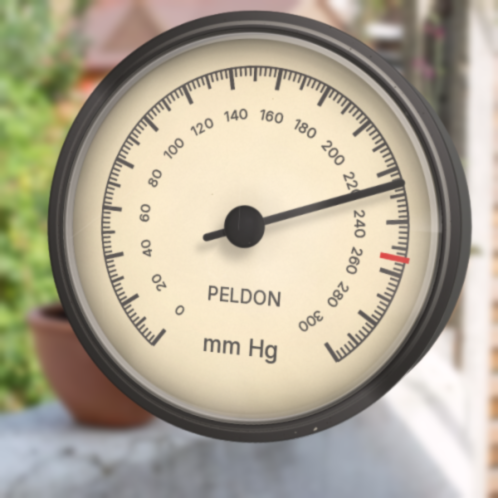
mmHg 226
